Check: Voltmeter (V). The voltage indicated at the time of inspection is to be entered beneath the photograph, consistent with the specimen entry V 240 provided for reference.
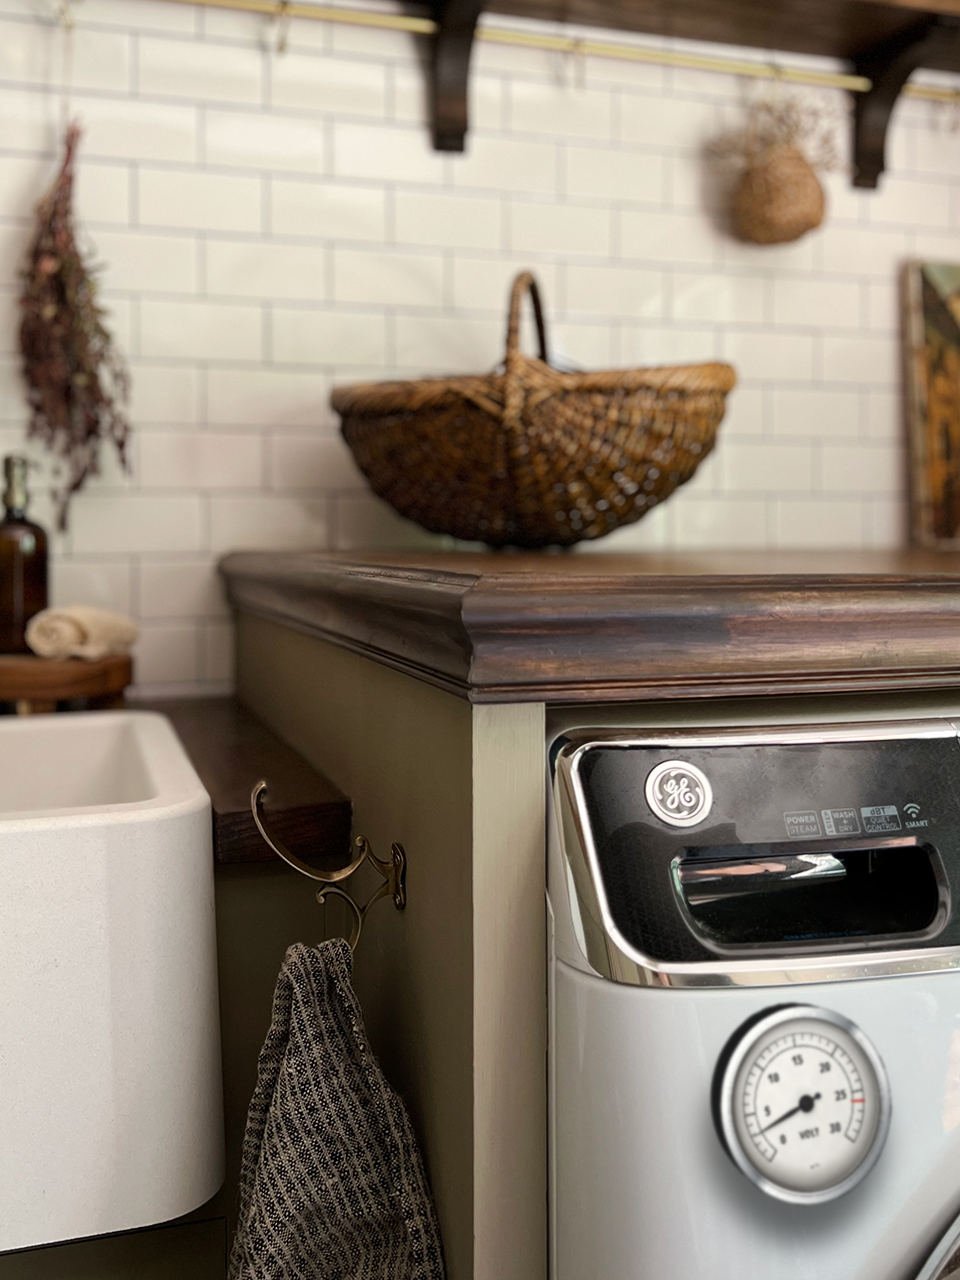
V 3
